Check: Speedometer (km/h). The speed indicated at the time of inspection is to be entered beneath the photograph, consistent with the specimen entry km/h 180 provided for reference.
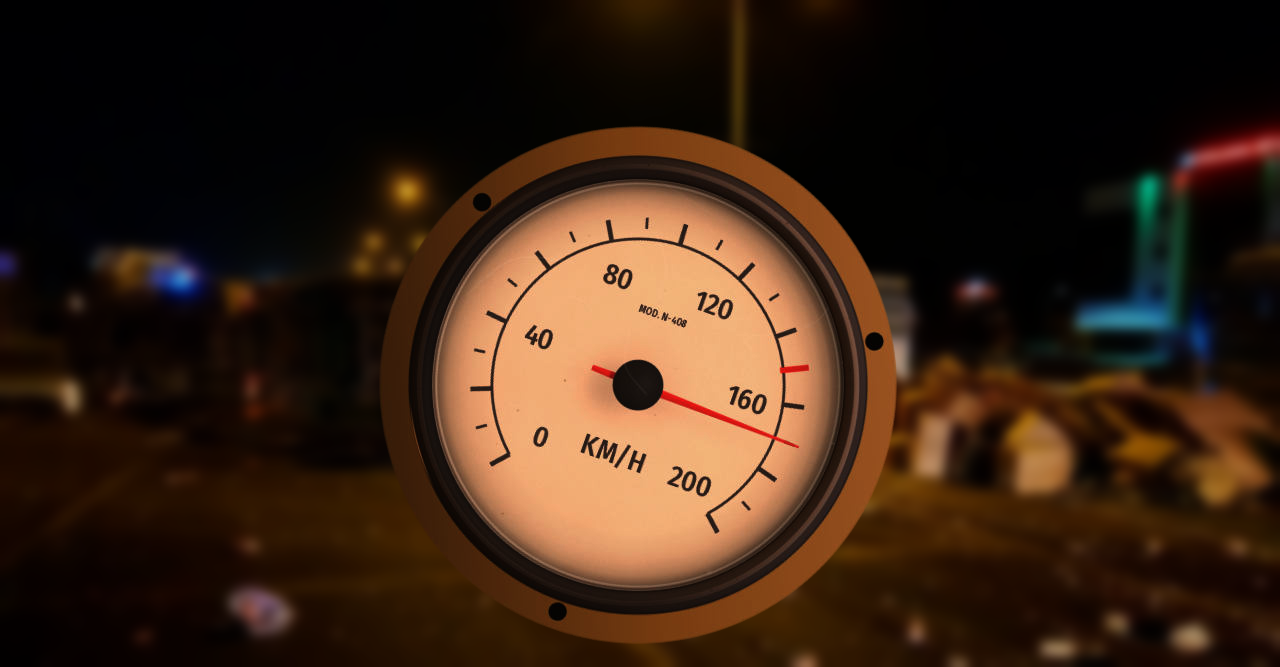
km/h 170
